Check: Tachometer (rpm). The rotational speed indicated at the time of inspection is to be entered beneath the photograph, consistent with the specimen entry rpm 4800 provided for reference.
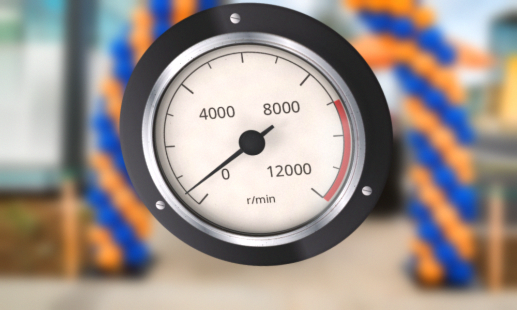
rpm 500
